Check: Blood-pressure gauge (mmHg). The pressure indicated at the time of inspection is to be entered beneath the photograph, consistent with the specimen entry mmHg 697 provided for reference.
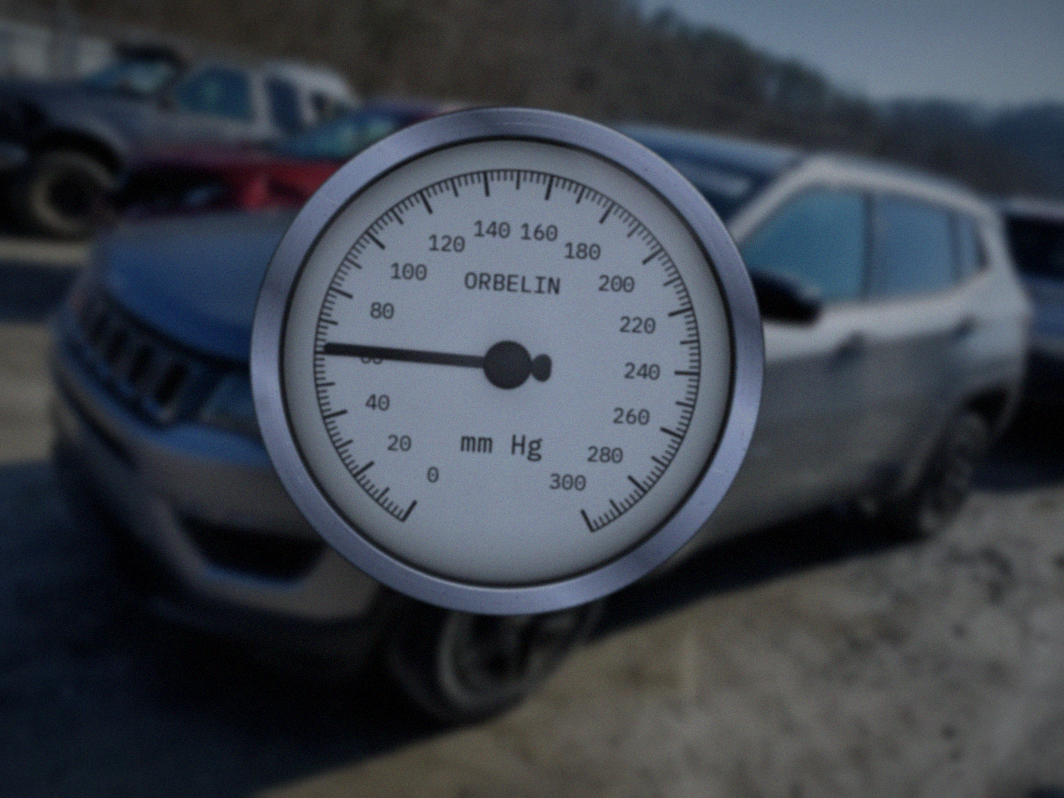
mmHg 62
